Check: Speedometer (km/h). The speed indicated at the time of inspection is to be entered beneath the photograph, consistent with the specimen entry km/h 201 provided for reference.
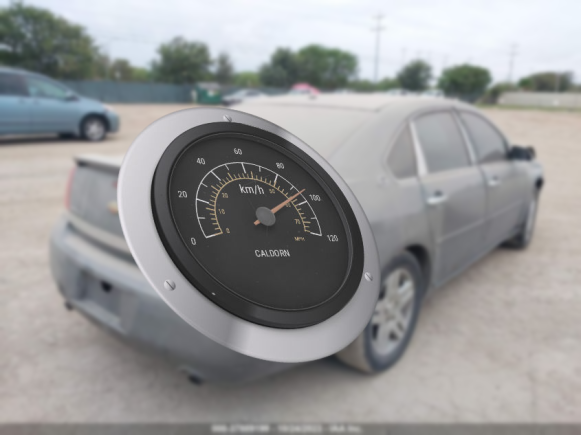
km/h 95
